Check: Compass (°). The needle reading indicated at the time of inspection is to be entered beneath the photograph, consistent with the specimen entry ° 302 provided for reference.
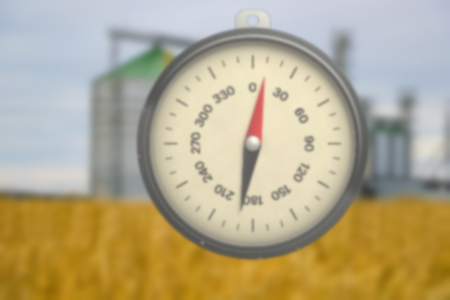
° 10
